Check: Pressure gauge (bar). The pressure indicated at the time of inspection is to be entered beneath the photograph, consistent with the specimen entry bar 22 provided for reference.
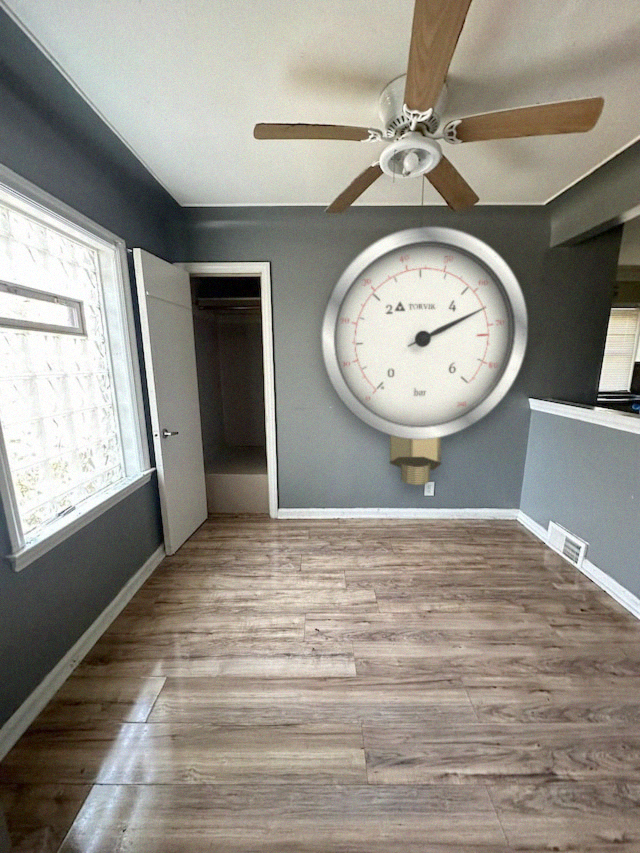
bar 4.5
